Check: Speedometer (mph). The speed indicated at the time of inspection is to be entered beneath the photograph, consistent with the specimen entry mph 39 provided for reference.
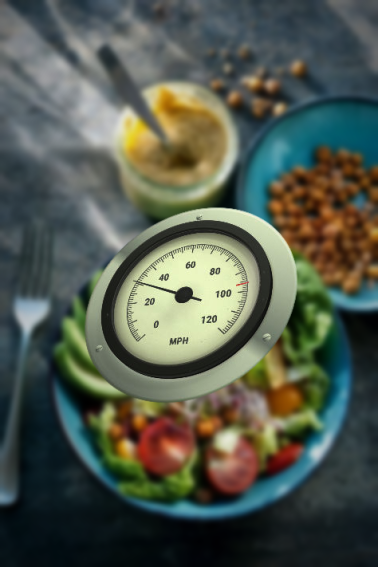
mph 30
